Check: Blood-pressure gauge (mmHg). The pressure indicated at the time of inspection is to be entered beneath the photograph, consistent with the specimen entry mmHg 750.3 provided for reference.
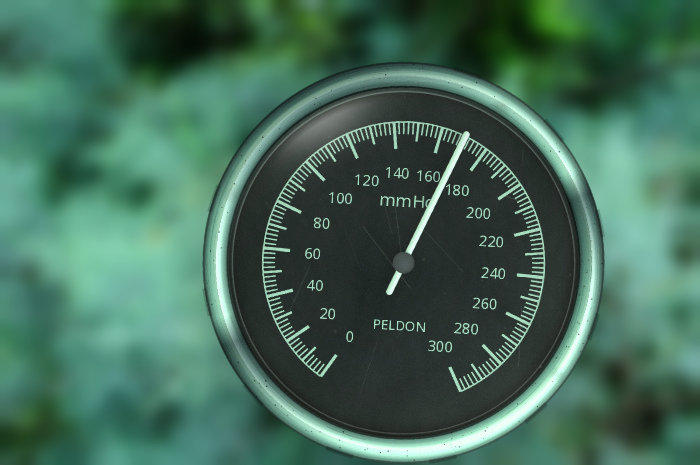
mmHg 170
